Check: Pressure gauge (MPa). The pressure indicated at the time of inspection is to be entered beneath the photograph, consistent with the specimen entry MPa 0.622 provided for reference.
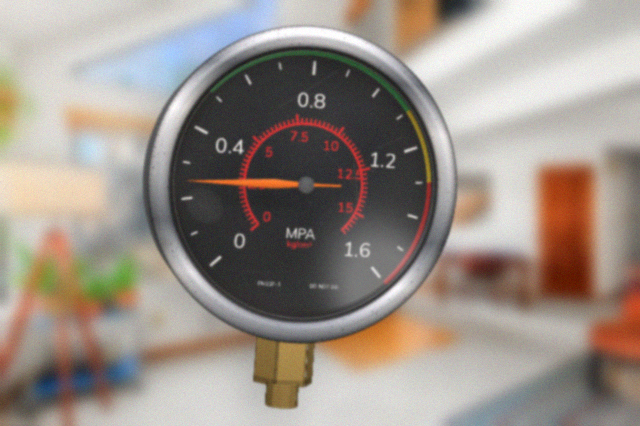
MPa 0.25
